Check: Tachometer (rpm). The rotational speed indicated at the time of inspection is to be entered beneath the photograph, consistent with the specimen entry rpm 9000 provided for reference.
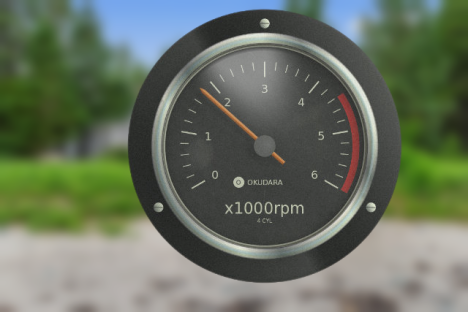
rpm 1800
